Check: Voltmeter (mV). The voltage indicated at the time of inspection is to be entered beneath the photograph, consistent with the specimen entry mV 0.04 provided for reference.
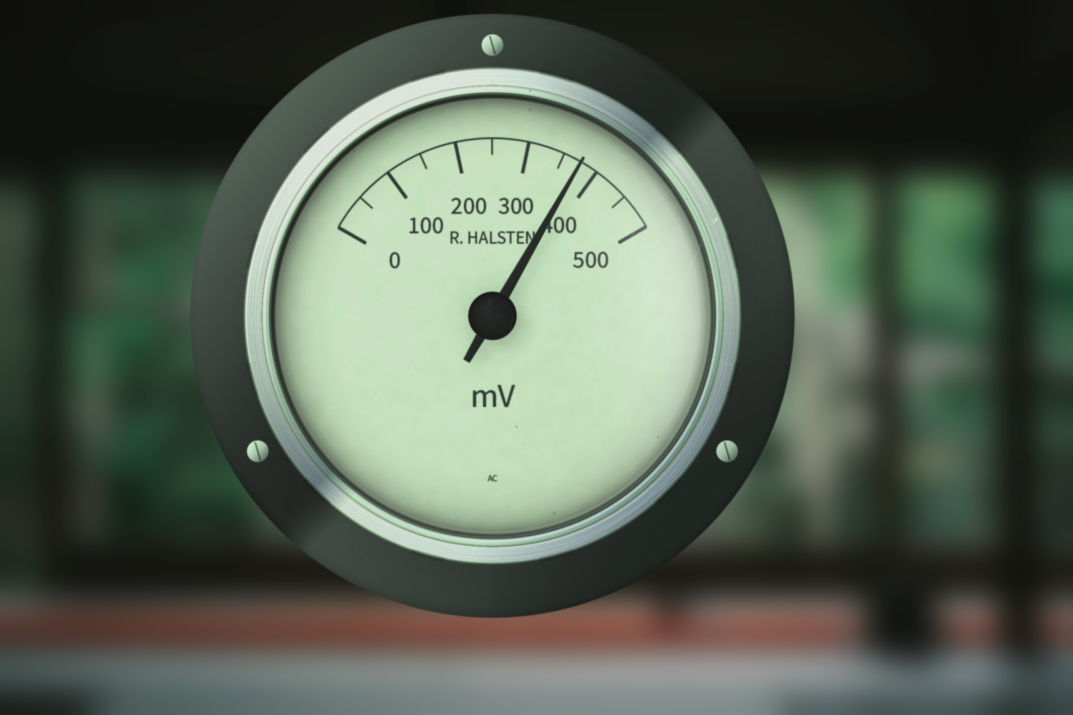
mV 375
